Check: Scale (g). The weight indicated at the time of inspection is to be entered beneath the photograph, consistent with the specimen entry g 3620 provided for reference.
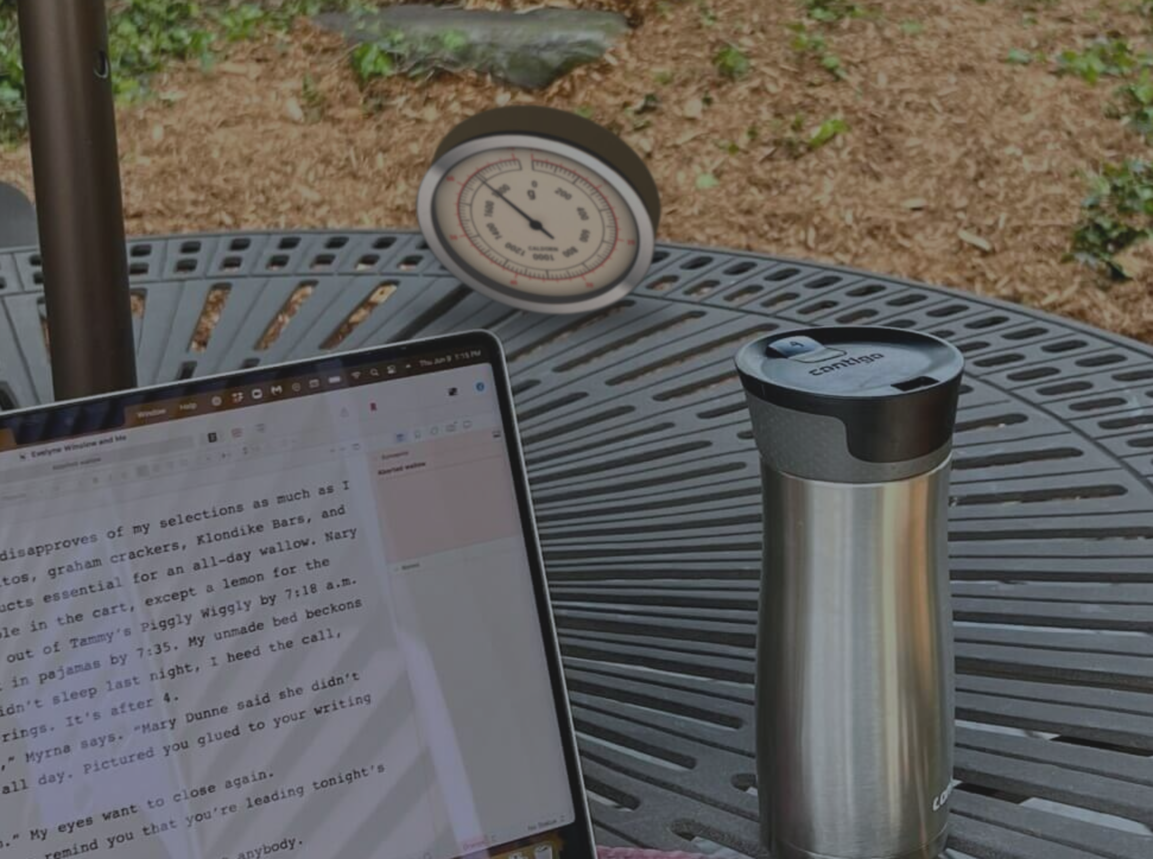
g 1800
